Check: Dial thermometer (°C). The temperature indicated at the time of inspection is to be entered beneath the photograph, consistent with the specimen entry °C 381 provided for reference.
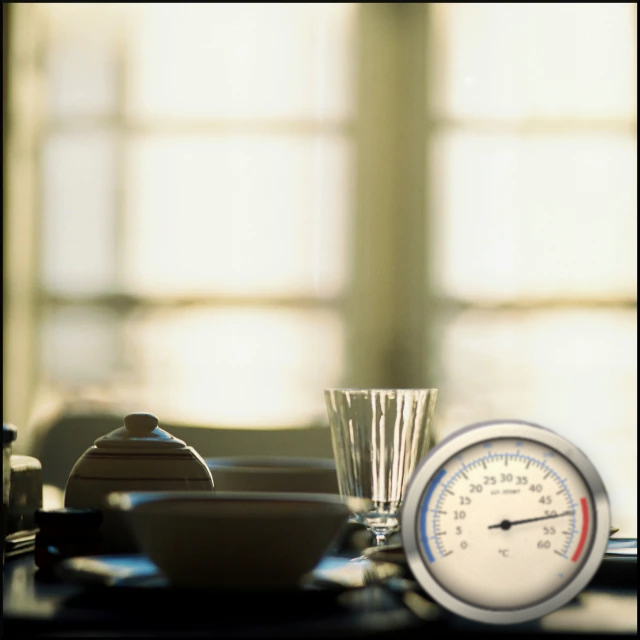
°C 50
